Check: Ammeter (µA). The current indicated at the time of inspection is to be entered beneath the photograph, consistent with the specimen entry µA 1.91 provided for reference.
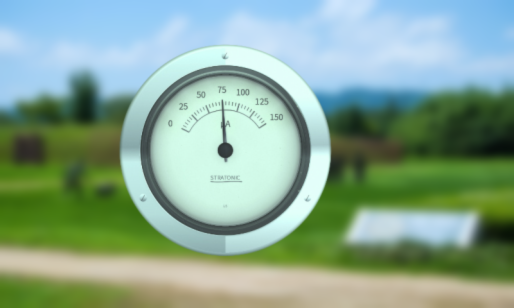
µA 75
